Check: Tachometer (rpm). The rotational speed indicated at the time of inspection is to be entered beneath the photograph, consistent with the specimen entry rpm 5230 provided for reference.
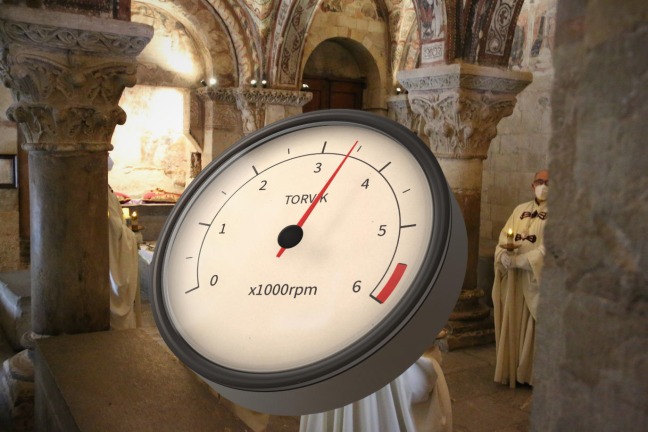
rpm 3500
